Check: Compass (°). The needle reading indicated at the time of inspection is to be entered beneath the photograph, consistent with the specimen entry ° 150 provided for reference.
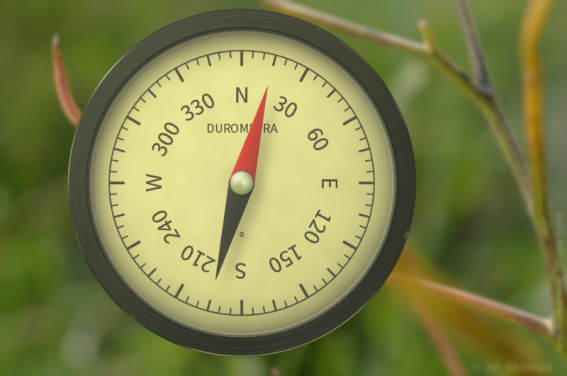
° 15
